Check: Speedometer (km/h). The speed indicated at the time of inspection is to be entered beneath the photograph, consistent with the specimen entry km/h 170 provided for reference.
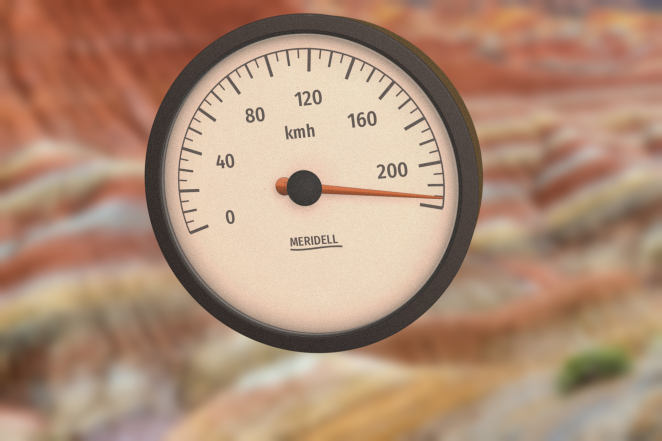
km/h 215
